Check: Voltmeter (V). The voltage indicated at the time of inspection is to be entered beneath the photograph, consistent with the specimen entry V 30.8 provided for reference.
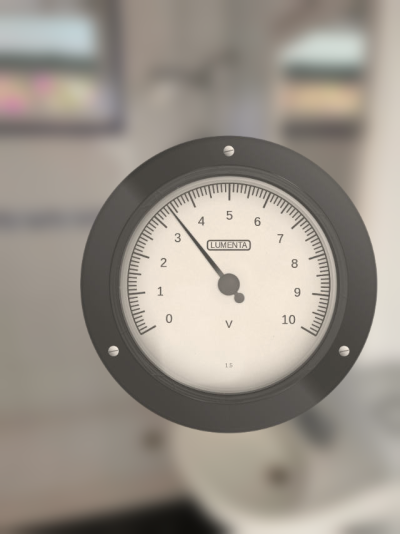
V 3.4
